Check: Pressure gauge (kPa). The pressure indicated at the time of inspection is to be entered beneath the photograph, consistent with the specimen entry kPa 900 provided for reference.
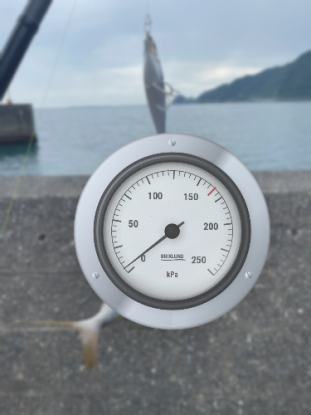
kPa 5
